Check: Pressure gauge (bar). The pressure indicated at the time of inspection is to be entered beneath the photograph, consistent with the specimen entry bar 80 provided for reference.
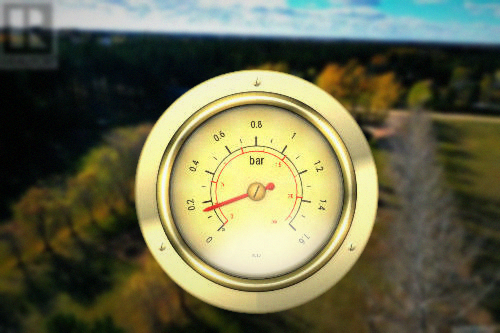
bar 0.15
